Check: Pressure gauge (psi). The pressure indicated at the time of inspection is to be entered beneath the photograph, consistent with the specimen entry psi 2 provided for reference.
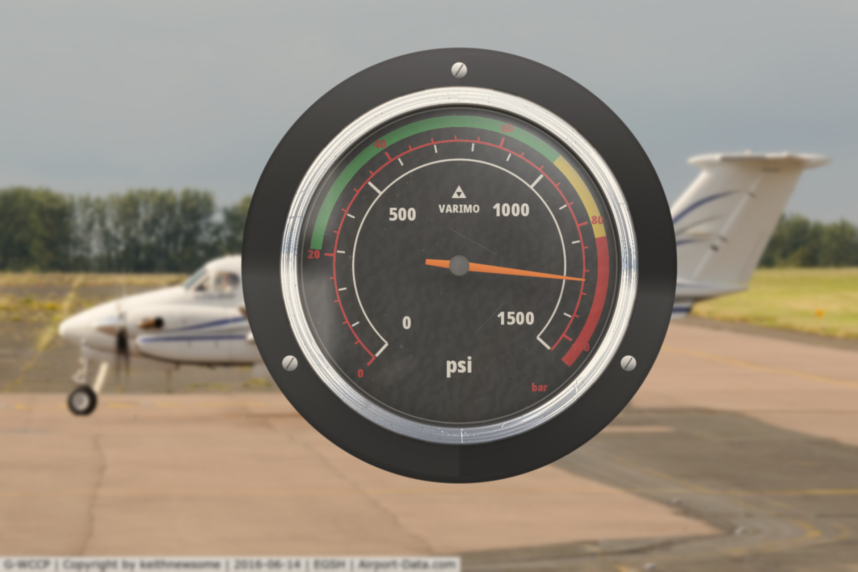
psi 1300
